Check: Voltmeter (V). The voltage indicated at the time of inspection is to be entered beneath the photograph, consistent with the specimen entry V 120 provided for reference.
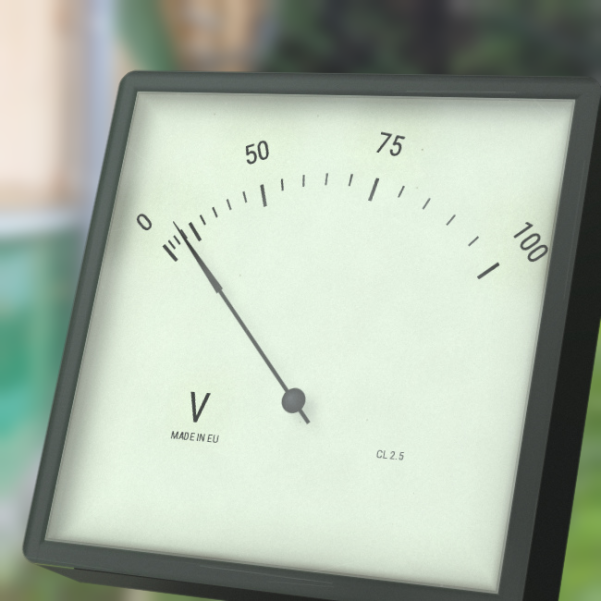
V 20
